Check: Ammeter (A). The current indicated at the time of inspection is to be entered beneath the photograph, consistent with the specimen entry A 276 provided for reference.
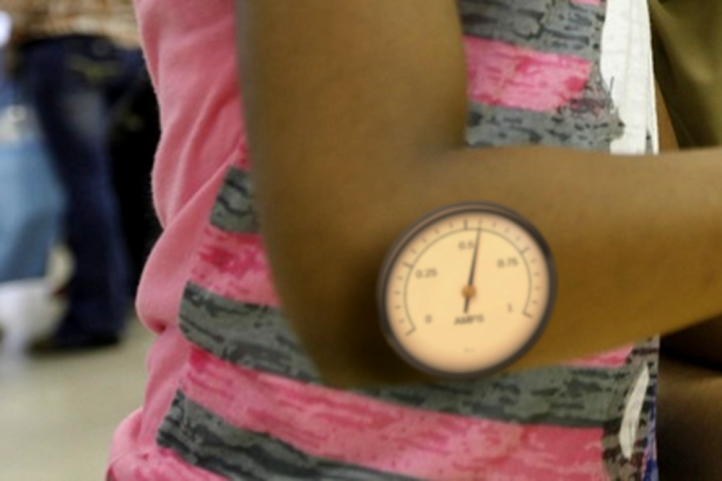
A 0.55
